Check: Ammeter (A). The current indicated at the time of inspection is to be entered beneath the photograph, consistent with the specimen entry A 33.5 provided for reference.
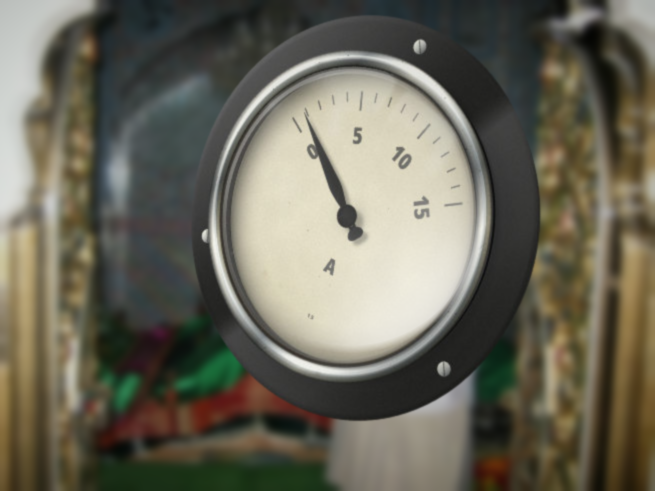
A 1
